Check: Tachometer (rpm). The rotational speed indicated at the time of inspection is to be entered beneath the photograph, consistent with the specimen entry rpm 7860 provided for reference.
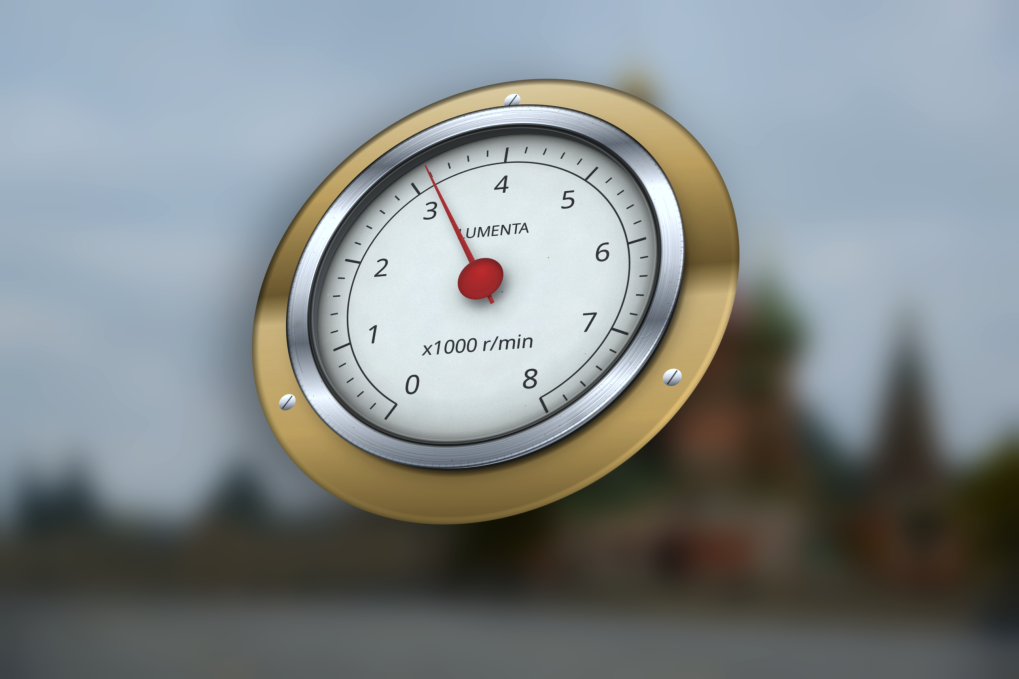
rpm 3200
